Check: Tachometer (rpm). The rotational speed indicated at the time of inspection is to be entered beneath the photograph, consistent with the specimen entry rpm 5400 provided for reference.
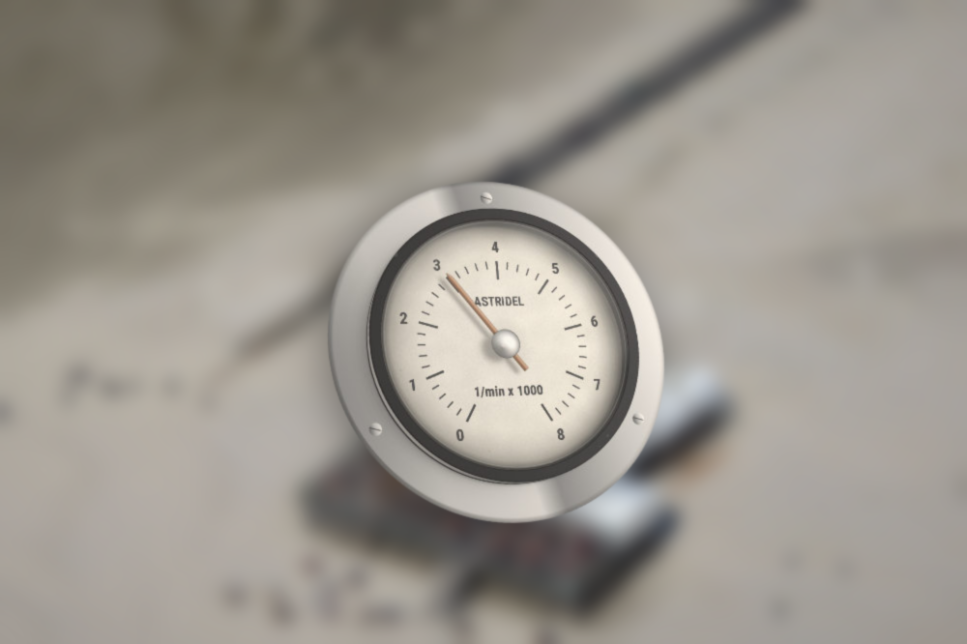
rpm 3000
